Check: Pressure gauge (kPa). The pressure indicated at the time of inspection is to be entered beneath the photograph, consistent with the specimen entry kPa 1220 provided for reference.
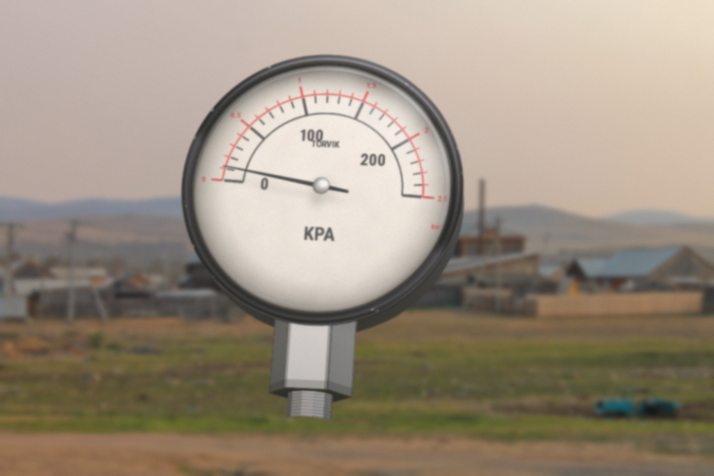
kPa 10
